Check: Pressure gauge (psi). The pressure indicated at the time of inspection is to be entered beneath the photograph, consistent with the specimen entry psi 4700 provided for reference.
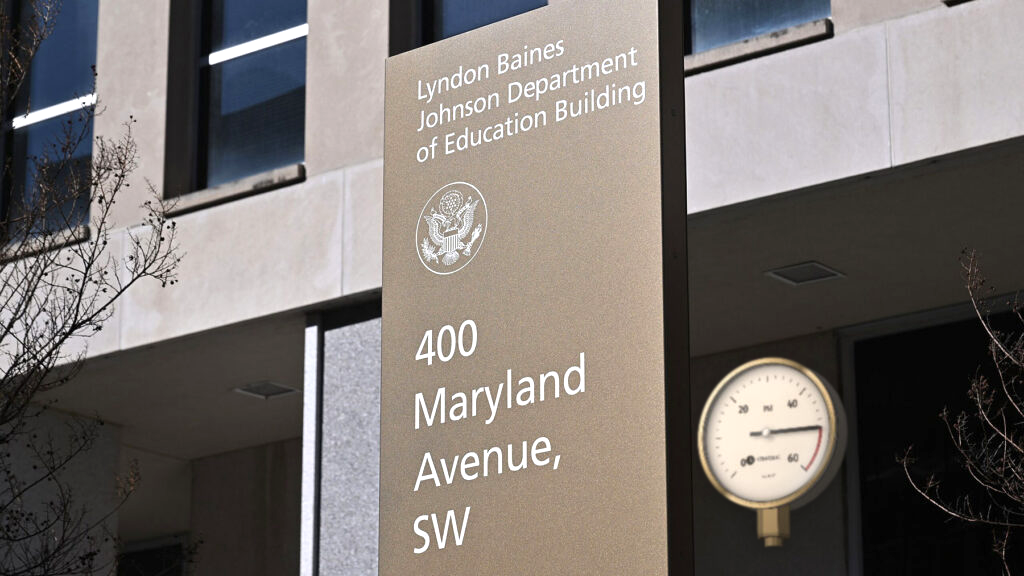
psi 50
